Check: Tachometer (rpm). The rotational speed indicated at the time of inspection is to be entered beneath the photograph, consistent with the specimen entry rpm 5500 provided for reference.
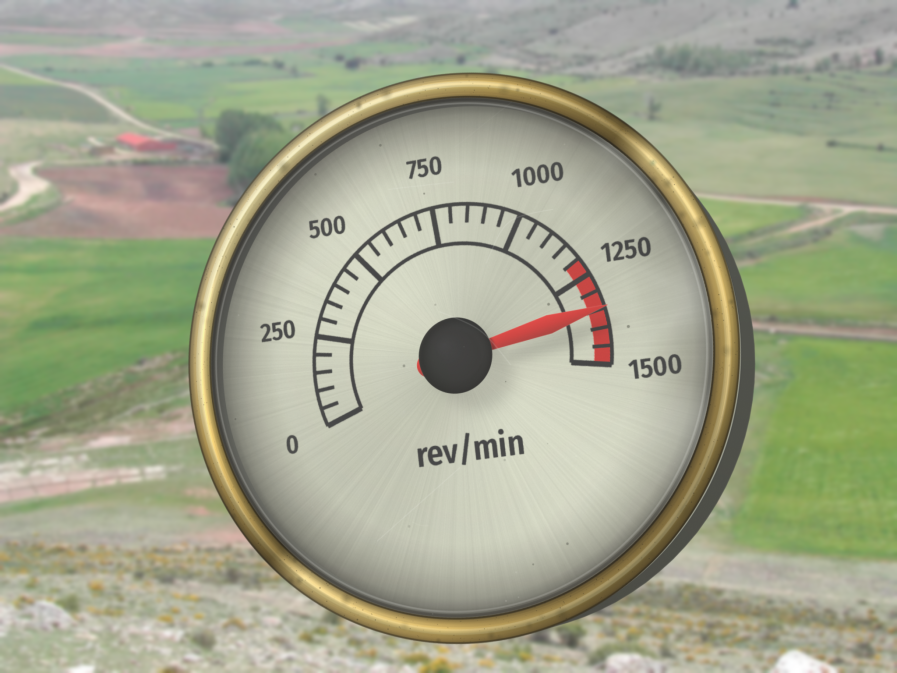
rpm 1350
